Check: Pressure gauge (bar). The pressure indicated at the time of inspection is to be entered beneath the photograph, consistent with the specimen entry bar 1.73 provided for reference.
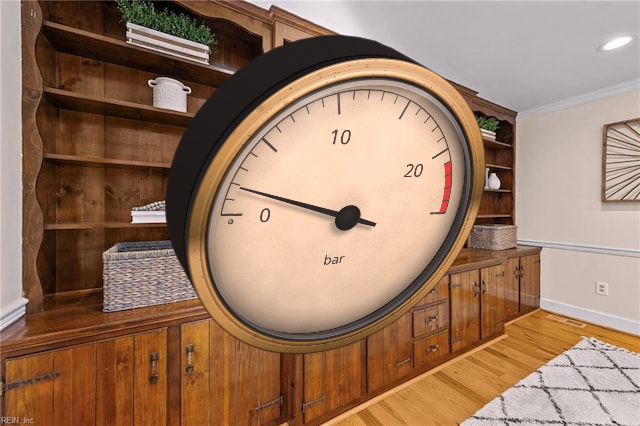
bar 2
